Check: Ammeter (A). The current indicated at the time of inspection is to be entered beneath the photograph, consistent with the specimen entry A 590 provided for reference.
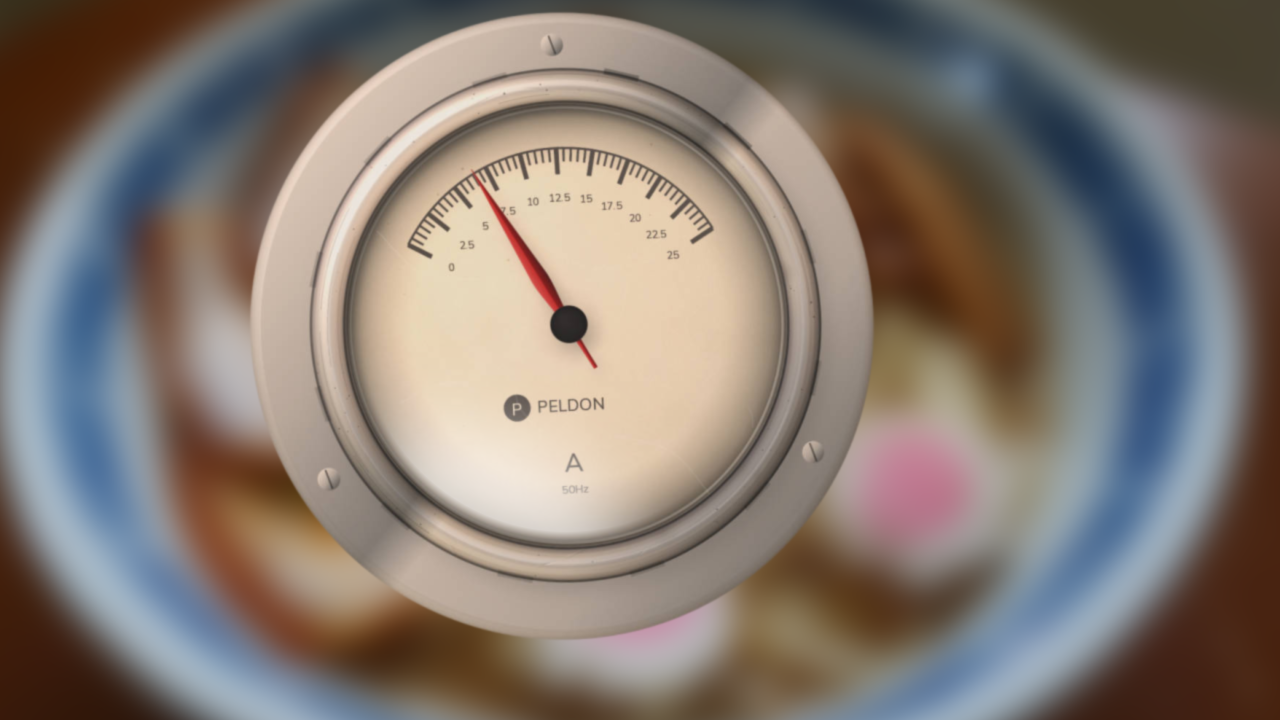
A 6.5
